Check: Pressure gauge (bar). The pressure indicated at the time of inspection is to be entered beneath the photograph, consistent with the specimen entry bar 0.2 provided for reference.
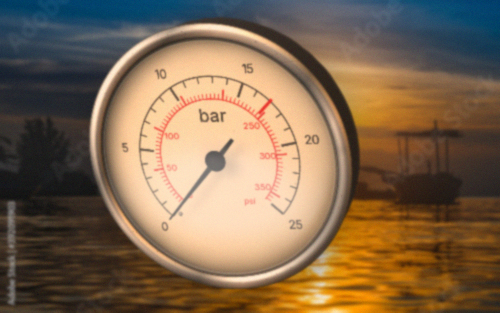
bar 0
